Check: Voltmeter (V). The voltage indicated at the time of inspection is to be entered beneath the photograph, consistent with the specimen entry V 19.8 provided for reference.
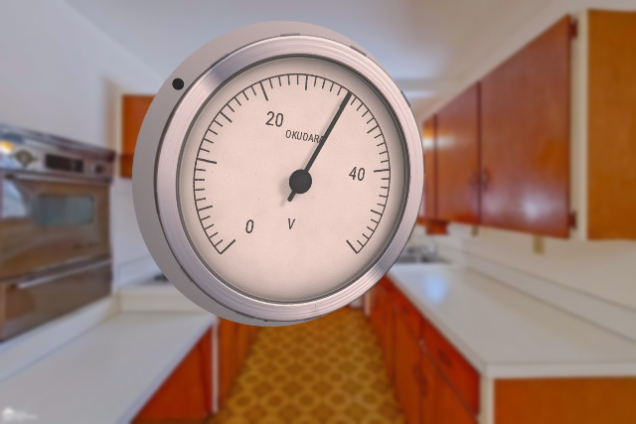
V 30
